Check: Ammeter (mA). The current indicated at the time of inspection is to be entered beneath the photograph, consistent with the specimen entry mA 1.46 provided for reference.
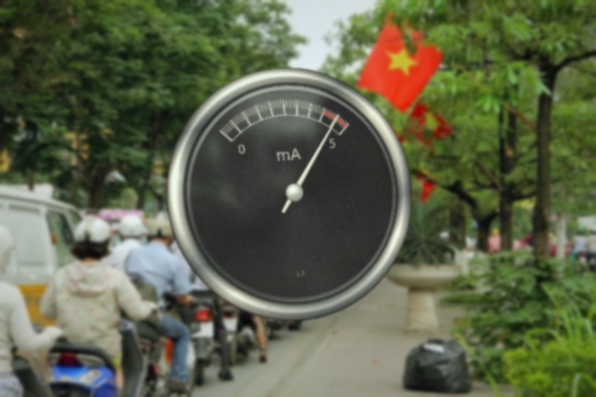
mA 4.5
